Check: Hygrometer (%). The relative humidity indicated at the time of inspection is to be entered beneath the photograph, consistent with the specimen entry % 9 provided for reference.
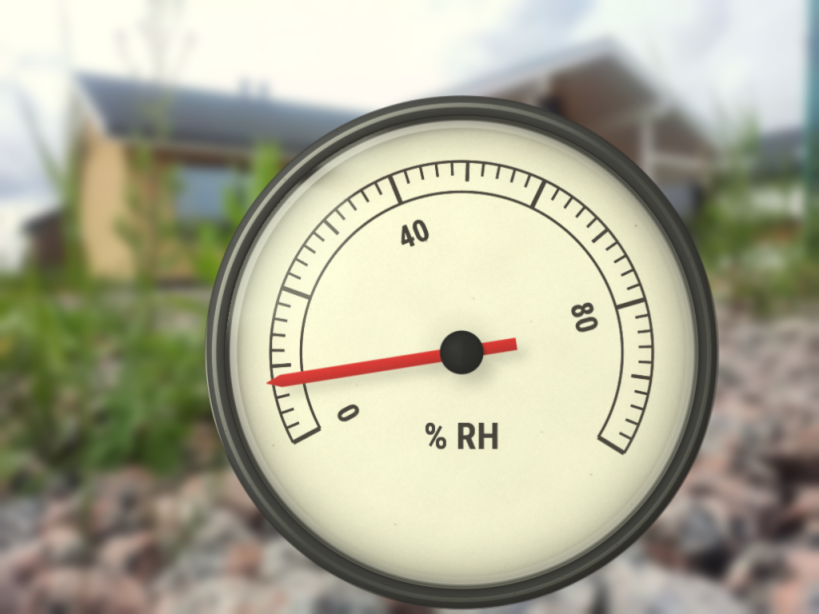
% 8
